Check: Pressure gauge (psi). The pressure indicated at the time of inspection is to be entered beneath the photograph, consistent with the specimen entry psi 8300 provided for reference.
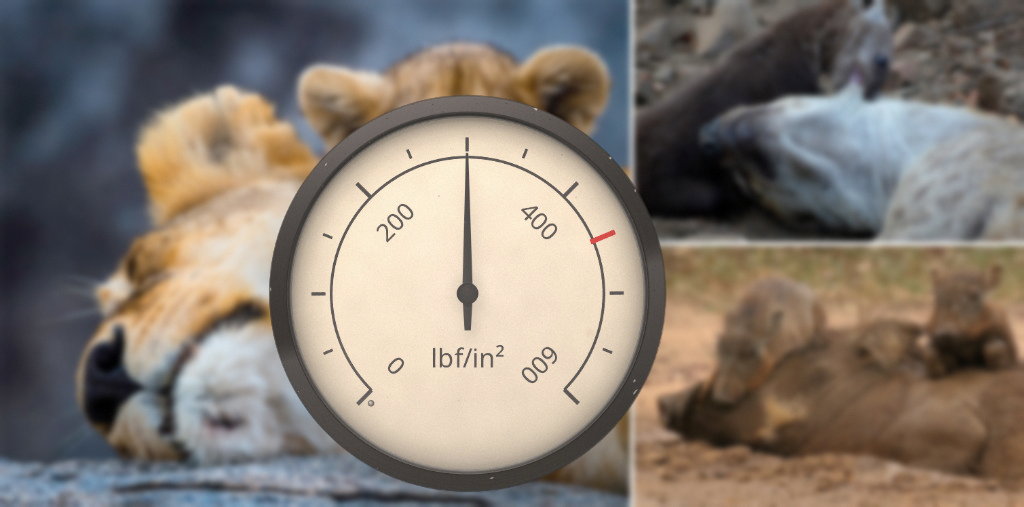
psi 300
